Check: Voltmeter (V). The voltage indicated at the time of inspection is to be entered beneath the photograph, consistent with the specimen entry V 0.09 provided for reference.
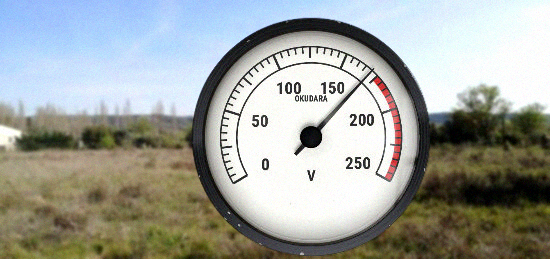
V 170
